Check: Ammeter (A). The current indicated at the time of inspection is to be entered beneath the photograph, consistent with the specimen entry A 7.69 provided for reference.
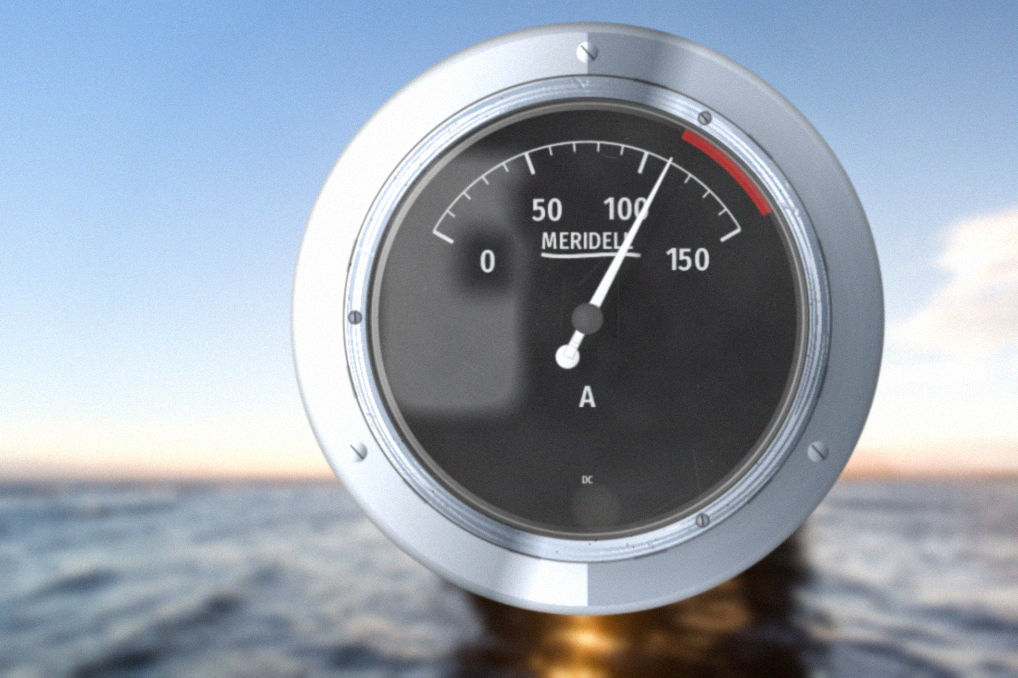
A 110
